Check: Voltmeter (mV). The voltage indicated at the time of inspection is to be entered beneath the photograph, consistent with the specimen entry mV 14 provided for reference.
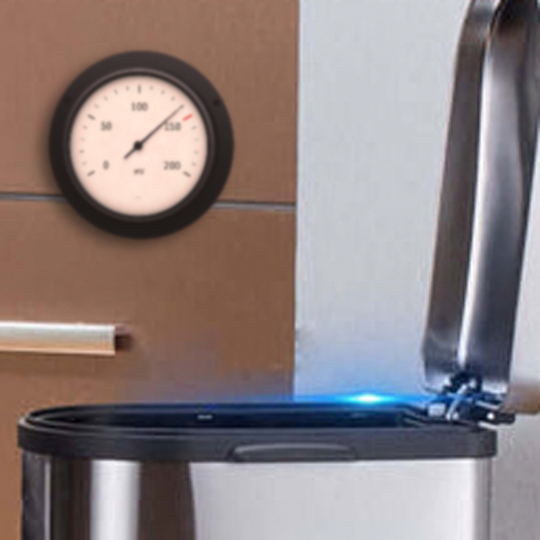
mV 140
